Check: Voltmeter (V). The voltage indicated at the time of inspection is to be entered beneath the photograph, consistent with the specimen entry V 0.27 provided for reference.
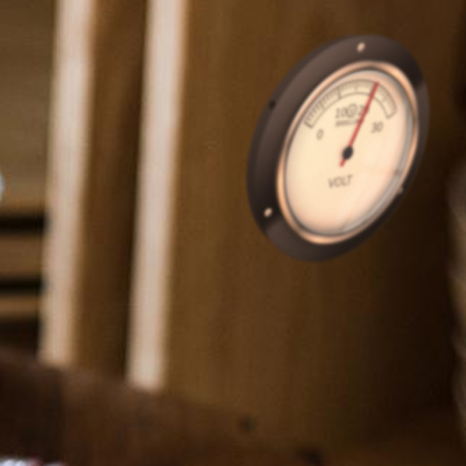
V 20
